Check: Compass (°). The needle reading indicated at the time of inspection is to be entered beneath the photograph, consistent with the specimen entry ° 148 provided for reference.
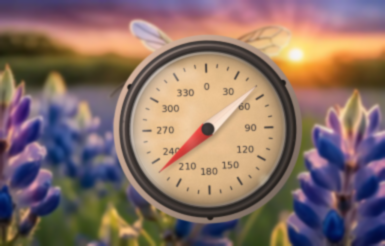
° 230
